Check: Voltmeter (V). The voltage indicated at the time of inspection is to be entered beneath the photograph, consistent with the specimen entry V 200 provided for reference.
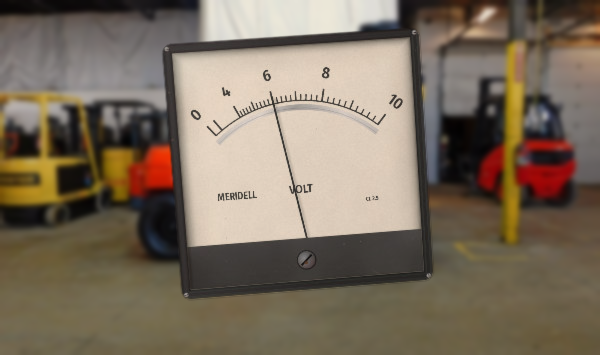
V 6
